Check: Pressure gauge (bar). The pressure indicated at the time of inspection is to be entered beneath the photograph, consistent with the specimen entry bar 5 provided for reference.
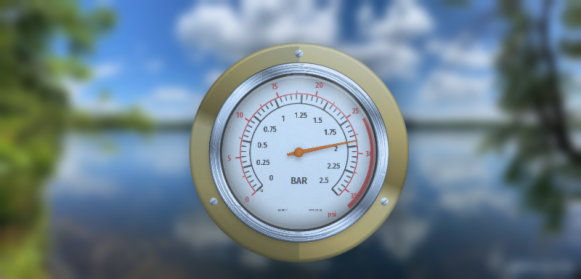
bar 1.95
